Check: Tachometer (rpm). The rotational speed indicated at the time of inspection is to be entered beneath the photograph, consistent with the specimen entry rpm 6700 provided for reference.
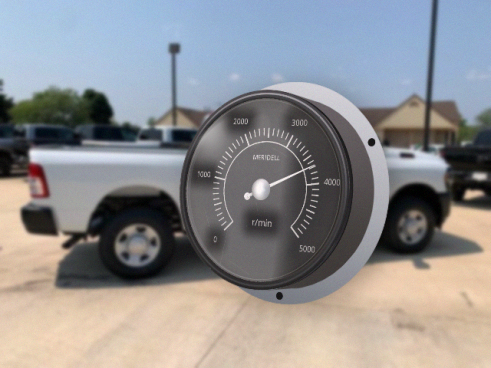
rpm 3700
